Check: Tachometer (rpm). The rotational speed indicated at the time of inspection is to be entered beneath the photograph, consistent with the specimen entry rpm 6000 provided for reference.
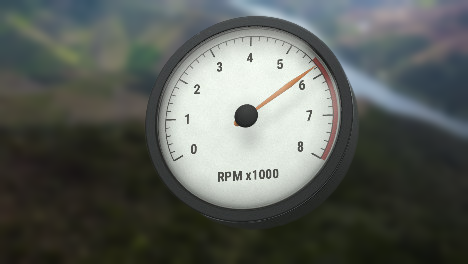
rpm 5800
